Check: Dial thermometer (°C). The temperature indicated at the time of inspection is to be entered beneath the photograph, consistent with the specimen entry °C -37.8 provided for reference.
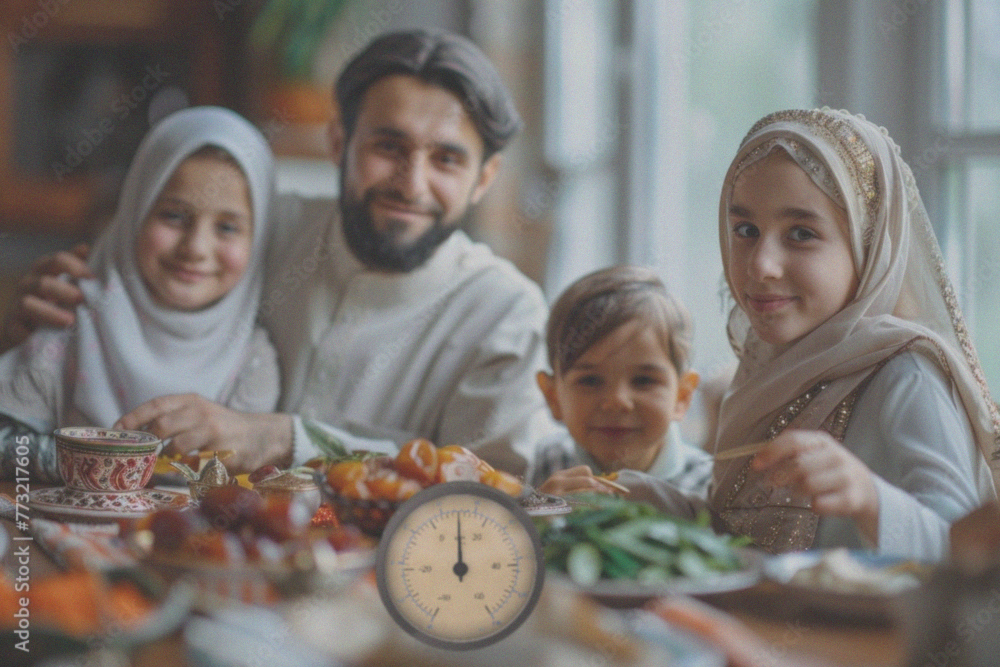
°C 10
